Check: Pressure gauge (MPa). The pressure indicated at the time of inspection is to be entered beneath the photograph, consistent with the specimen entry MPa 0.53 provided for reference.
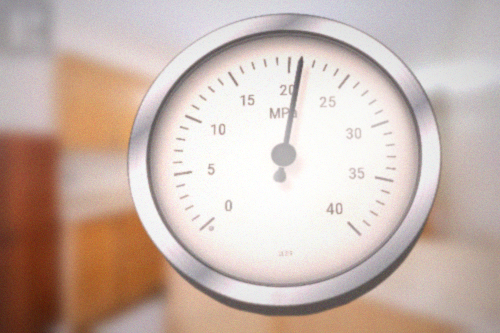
MPa 21
